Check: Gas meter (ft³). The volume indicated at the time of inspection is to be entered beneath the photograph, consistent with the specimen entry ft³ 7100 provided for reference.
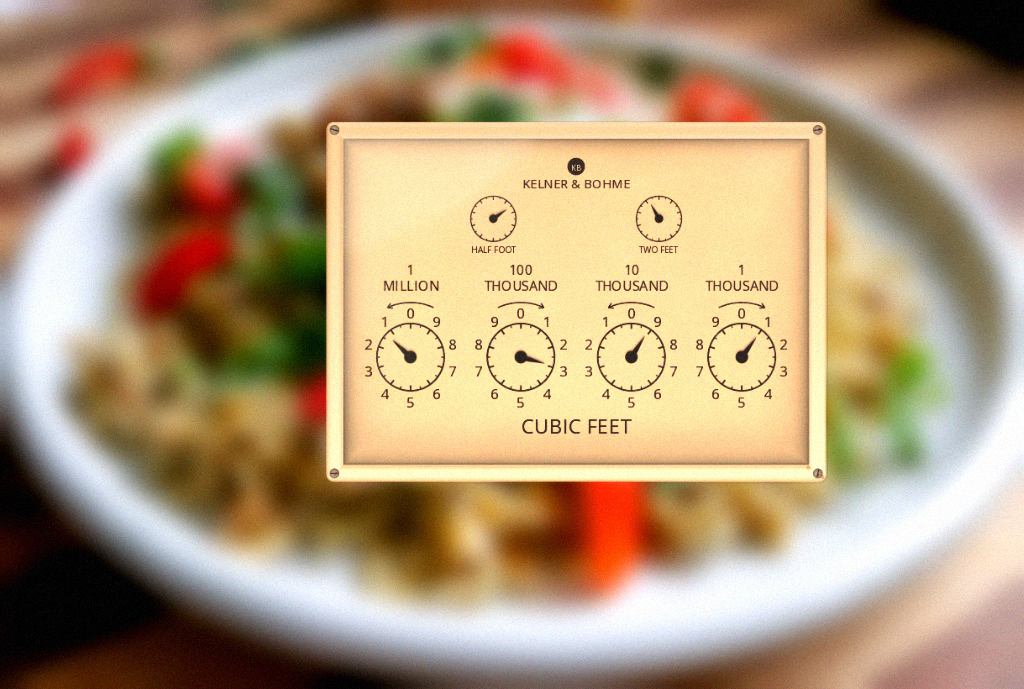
ft³ 129100
